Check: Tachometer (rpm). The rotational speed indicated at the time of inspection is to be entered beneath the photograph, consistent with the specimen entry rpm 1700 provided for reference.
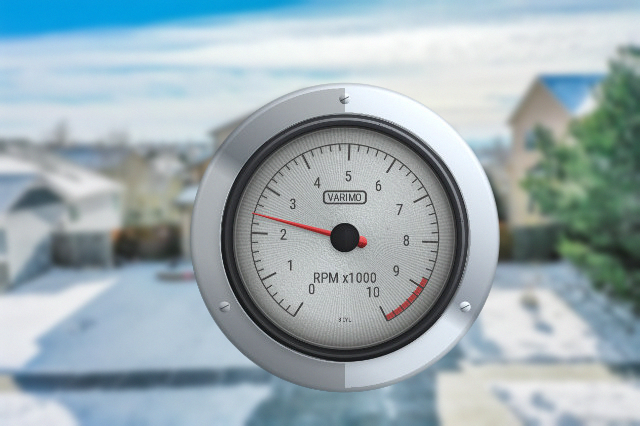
rpm 2400
